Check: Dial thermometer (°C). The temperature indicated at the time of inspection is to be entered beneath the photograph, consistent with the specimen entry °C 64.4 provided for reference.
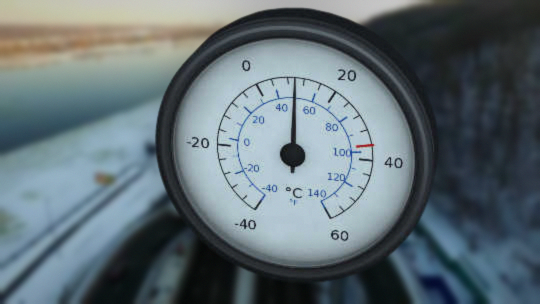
°C 10
